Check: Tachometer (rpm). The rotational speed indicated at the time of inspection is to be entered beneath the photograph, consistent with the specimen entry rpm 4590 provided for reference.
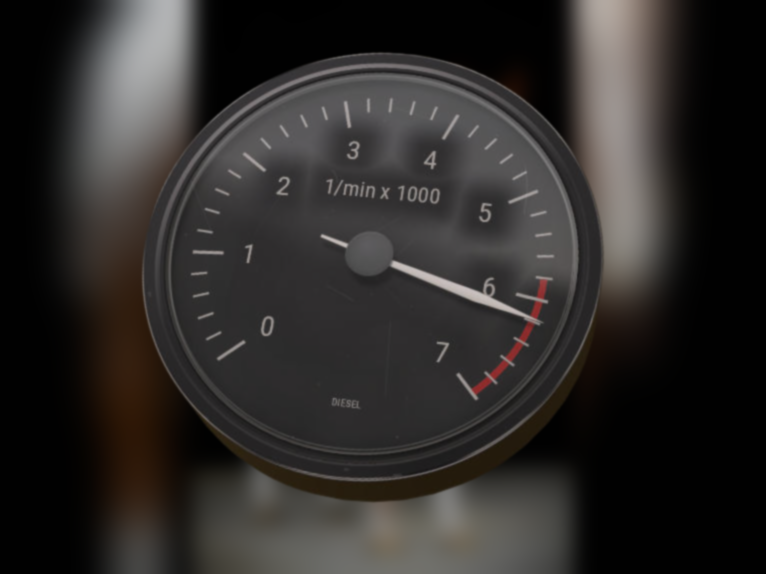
rpm 6200
